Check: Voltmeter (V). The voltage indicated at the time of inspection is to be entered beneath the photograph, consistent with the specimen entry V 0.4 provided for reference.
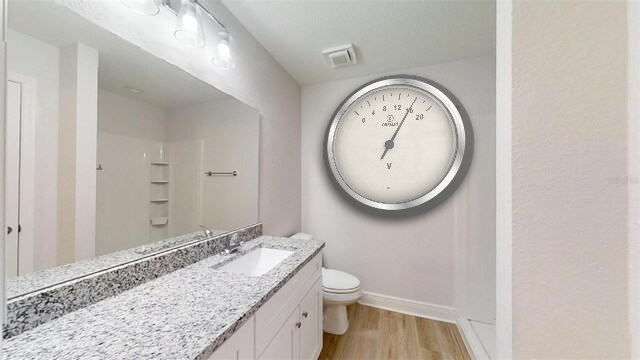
V 16
